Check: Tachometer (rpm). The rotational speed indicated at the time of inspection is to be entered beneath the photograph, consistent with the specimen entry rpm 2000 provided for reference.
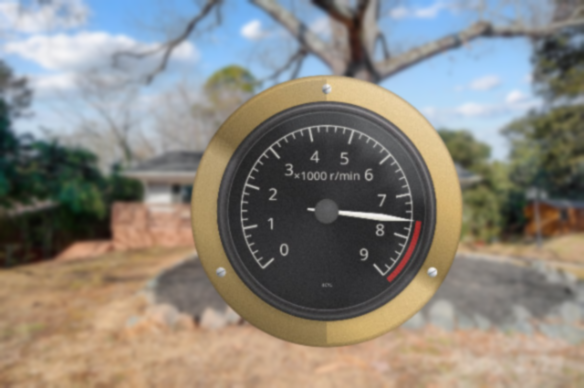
rpm 7600
